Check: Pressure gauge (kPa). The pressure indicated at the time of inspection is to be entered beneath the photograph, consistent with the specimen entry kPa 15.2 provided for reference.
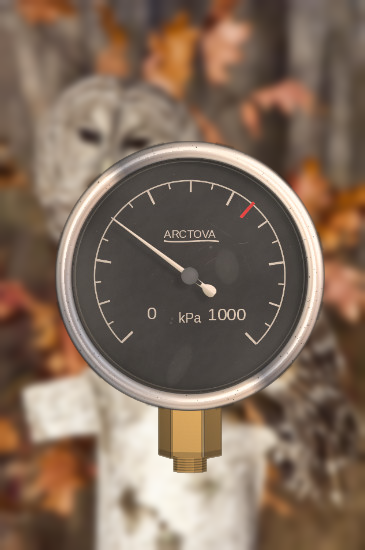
kPa 300
